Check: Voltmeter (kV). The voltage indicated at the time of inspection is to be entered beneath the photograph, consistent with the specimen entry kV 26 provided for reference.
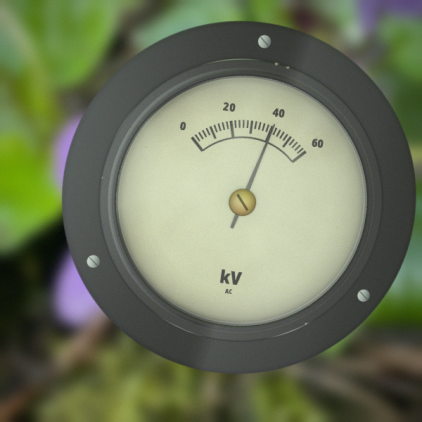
kV 40
